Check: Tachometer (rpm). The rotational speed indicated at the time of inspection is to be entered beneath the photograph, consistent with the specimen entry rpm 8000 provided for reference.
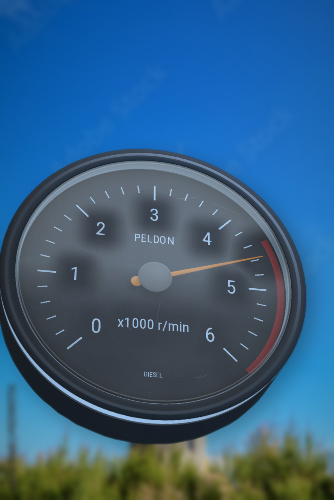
rpm 4600
